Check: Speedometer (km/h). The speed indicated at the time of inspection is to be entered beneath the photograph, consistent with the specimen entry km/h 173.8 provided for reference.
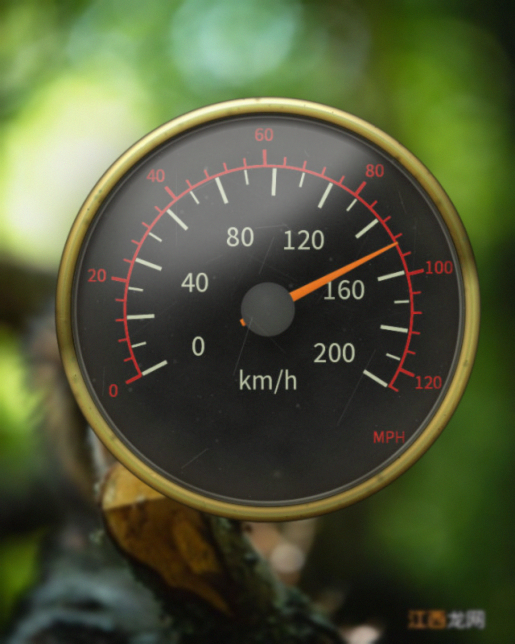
km/h 150
